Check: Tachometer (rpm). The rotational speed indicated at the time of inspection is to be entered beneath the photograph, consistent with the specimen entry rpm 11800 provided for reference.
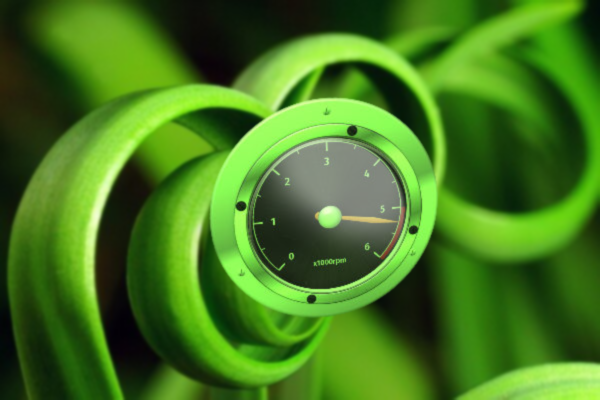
rpm 5250
